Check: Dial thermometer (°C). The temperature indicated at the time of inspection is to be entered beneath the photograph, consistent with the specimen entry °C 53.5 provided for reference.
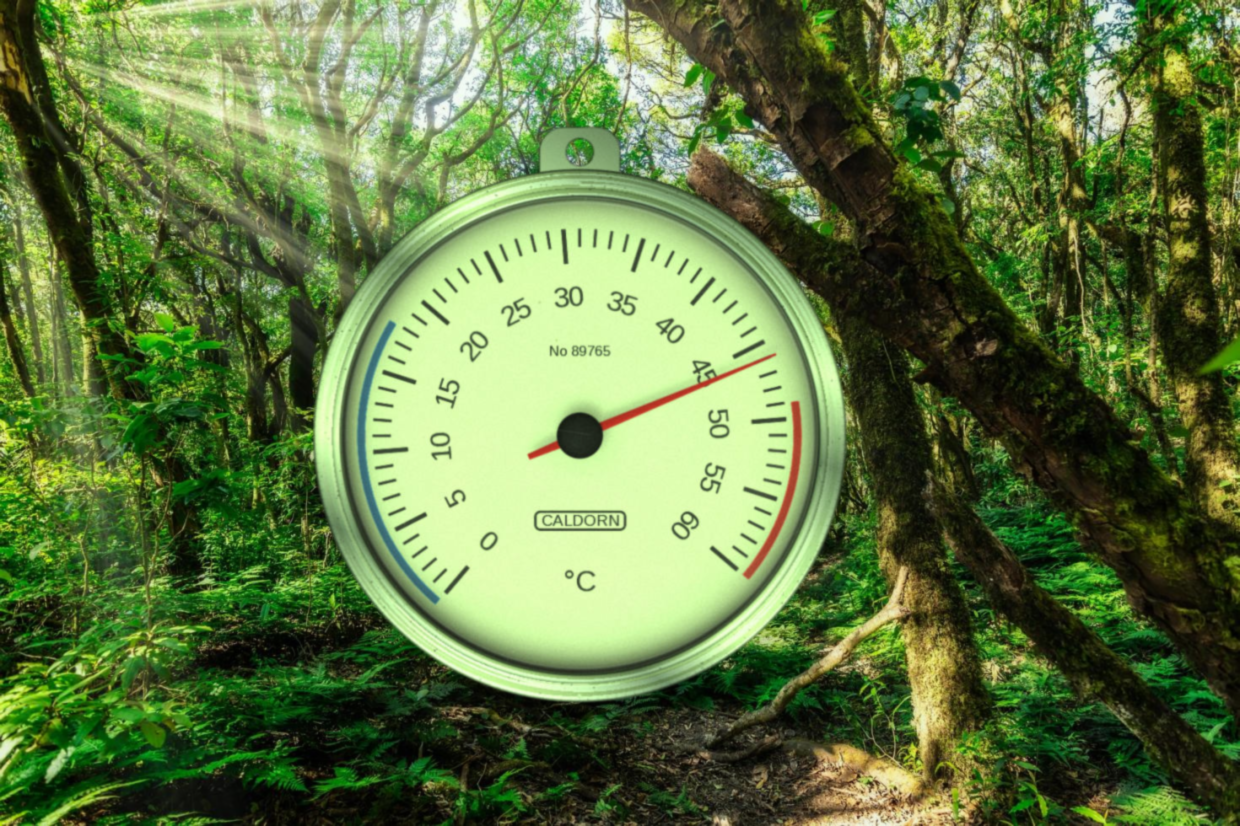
°C 46
